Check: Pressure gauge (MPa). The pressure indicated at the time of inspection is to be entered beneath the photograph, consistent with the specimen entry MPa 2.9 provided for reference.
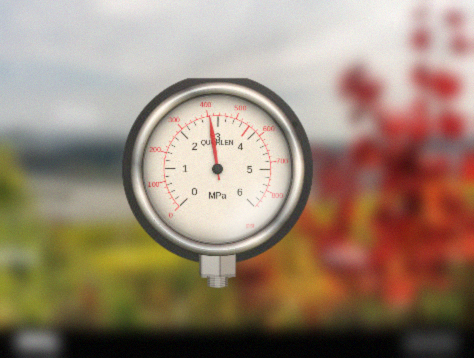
MPa 2.8
